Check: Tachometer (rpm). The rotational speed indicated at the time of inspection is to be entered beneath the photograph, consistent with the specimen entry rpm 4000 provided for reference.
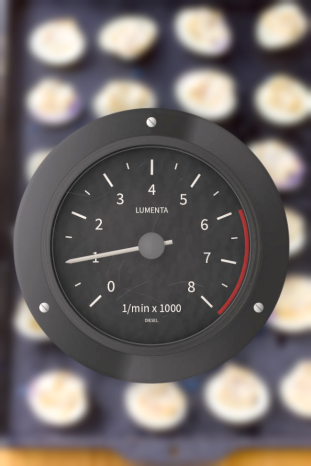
rpm 1000
